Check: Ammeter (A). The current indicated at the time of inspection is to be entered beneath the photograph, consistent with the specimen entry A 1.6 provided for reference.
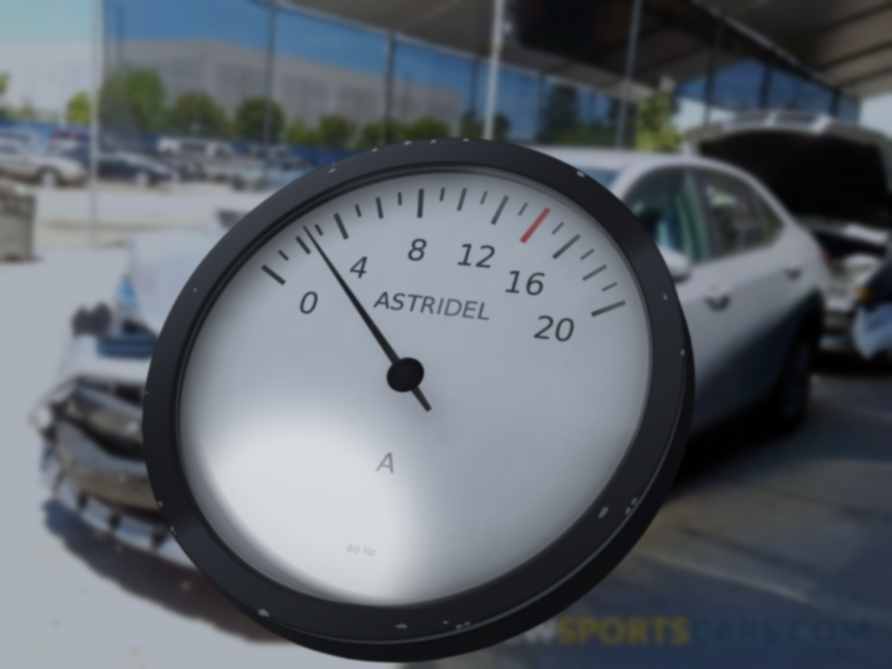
A 2.5
